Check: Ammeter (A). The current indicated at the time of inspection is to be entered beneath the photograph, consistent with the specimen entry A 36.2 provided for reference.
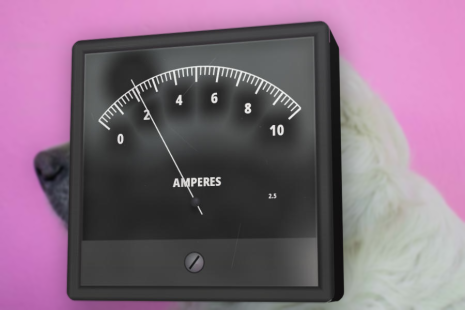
A 2.2
